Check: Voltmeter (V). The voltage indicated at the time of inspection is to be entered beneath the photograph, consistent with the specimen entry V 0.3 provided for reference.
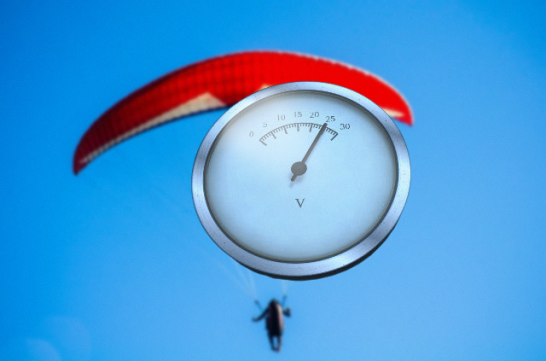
V 25
